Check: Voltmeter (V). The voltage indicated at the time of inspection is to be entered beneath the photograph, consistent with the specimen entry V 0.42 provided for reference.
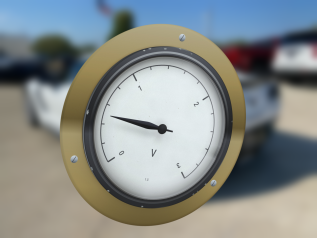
V 0.5
